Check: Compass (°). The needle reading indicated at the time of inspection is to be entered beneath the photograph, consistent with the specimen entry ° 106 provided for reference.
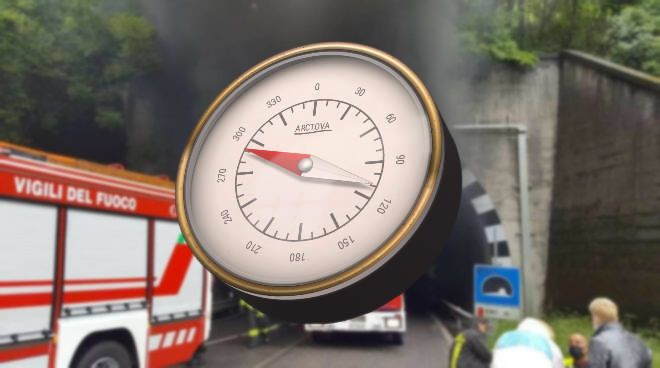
° 290
